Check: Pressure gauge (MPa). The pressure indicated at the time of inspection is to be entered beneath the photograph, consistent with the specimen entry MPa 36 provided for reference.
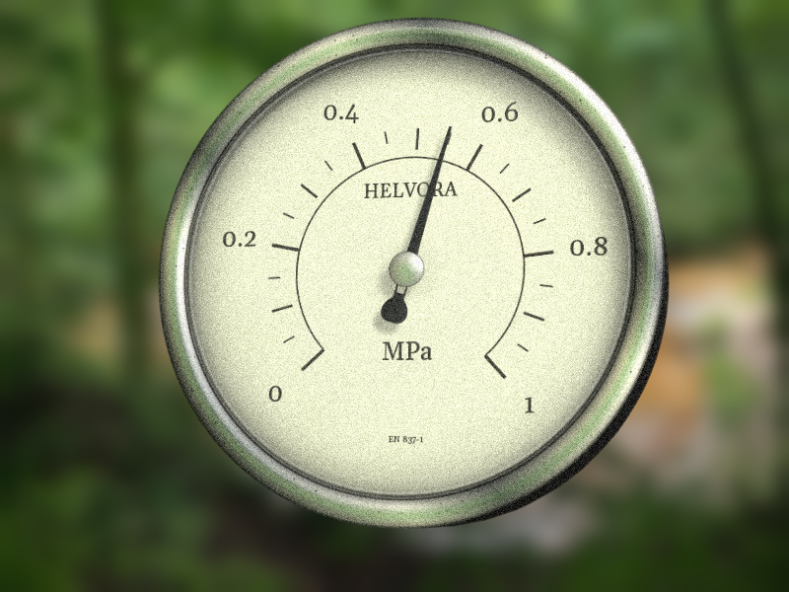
MPa 0.55
